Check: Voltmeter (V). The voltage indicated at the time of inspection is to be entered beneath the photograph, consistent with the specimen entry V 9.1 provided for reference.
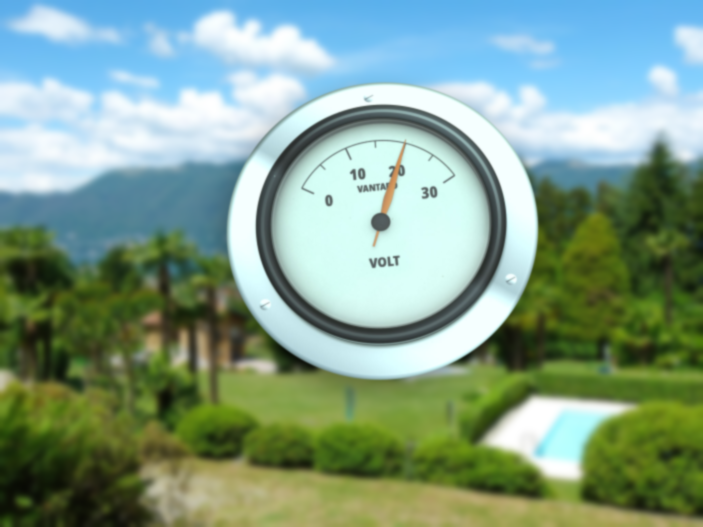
V 20
